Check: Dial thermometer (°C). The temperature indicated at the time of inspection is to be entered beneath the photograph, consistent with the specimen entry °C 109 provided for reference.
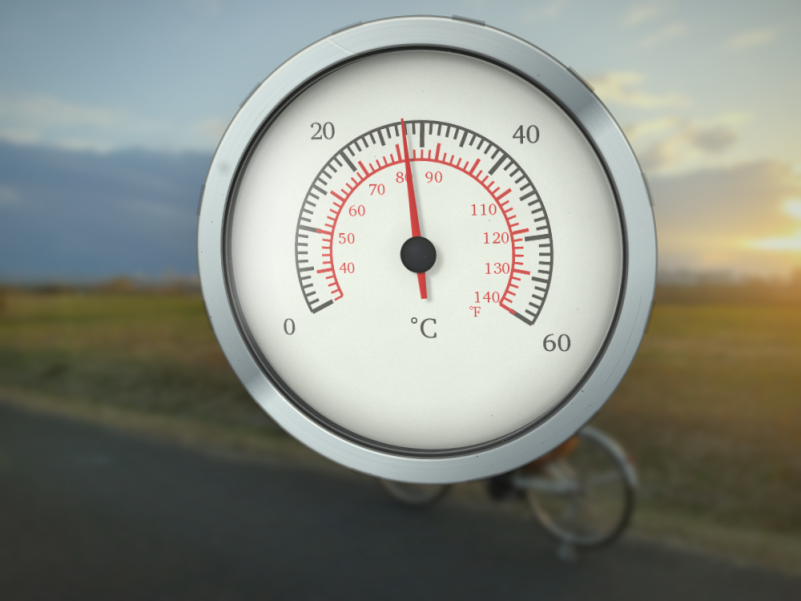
°C 28
